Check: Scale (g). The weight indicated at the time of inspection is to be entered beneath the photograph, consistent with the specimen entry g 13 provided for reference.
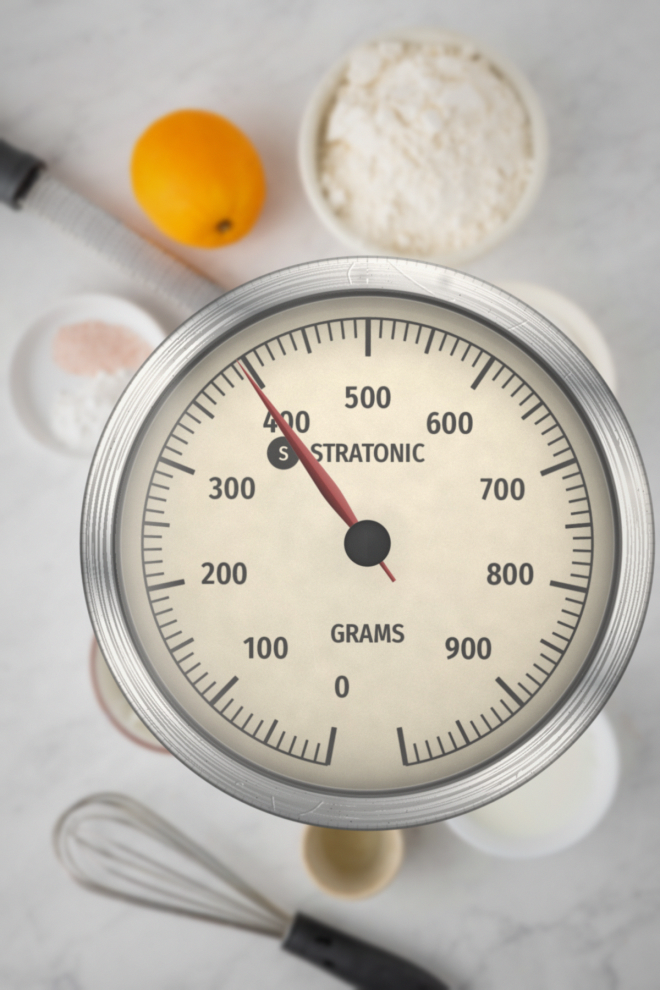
g 395
